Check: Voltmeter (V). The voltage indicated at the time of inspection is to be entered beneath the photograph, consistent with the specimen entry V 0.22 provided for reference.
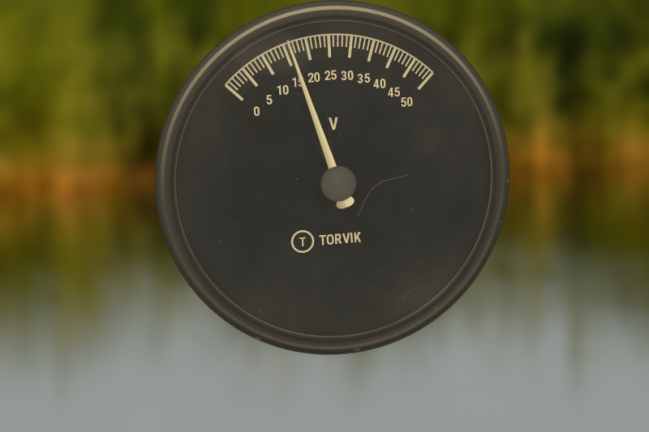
V 16
